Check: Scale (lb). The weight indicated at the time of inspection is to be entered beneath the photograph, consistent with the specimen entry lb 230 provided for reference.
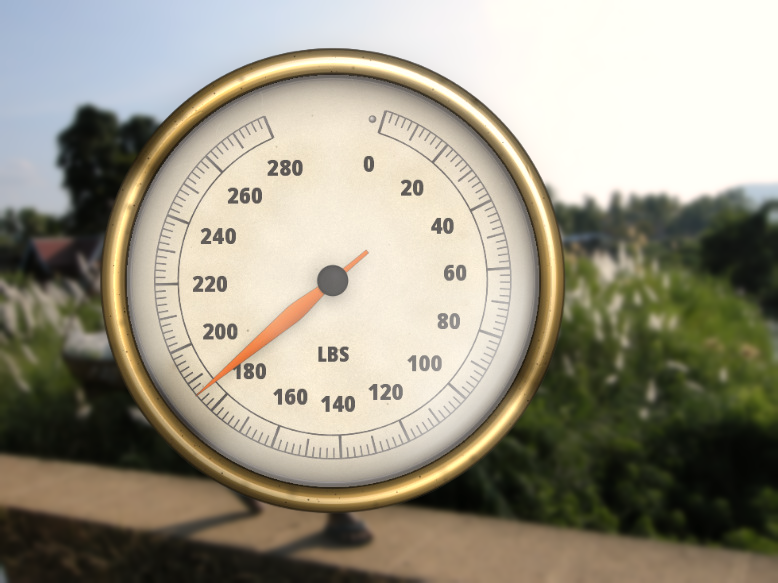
lb 186
